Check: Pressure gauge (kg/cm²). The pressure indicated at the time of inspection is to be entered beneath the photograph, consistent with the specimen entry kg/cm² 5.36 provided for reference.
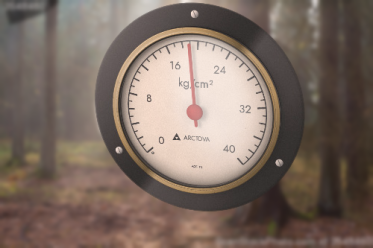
kg/cm² 19
